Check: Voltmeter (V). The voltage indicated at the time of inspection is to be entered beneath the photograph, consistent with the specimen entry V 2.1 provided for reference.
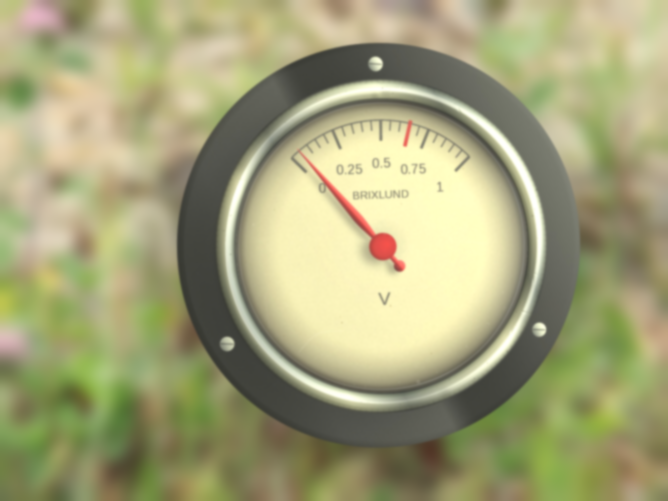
V 0.05
